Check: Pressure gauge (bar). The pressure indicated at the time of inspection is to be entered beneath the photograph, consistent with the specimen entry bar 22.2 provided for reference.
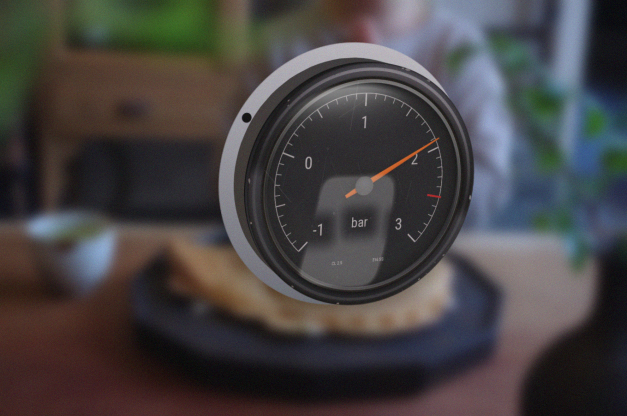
bar 1.9
